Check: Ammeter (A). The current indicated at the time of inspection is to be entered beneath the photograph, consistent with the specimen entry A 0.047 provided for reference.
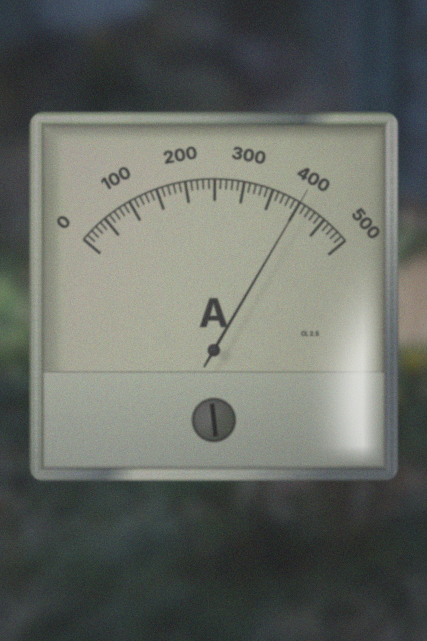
A 400
